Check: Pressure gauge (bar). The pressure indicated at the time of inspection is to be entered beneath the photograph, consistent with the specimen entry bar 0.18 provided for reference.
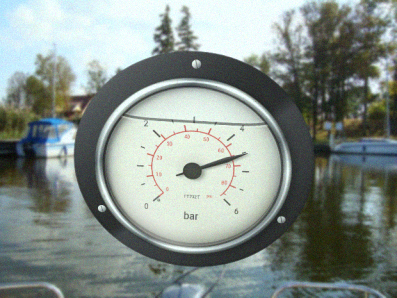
bar 4.5
